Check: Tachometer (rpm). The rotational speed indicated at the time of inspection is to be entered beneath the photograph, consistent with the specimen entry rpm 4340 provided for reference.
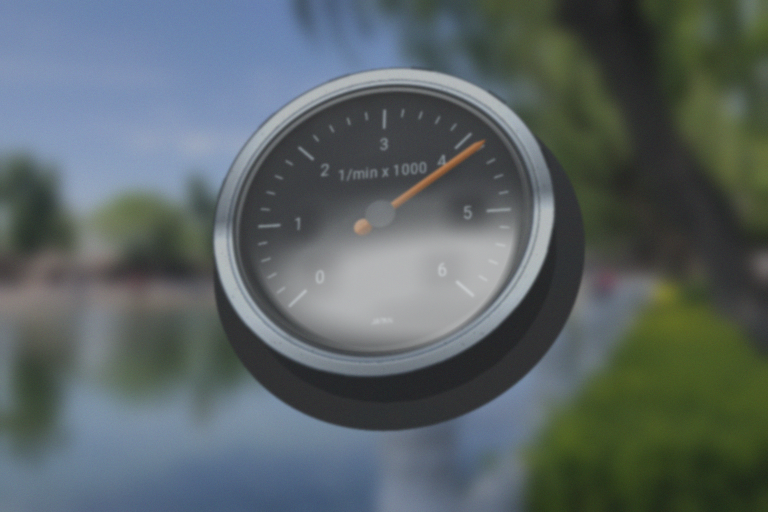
rpm 4200
